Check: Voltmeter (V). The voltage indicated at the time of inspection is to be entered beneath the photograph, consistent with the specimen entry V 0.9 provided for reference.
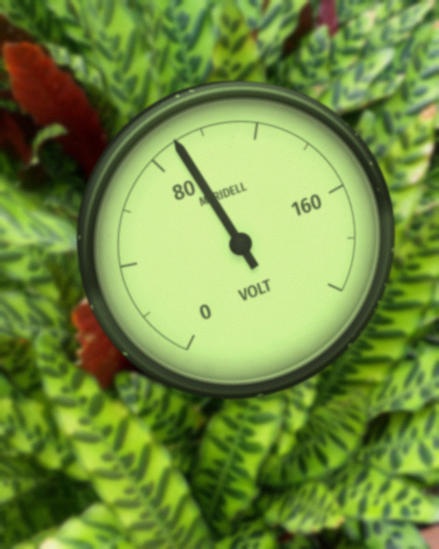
V 90
